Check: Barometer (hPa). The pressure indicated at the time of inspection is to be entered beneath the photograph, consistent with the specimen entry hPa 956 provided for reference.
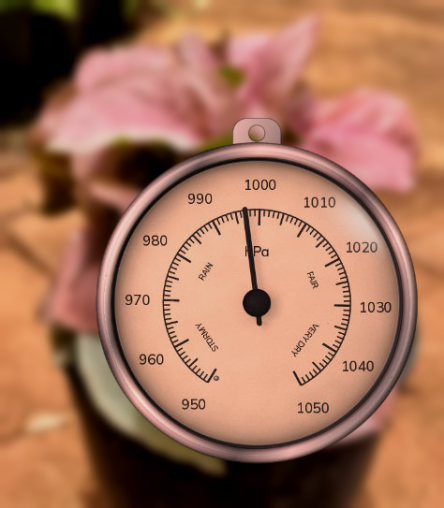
hPa 997
